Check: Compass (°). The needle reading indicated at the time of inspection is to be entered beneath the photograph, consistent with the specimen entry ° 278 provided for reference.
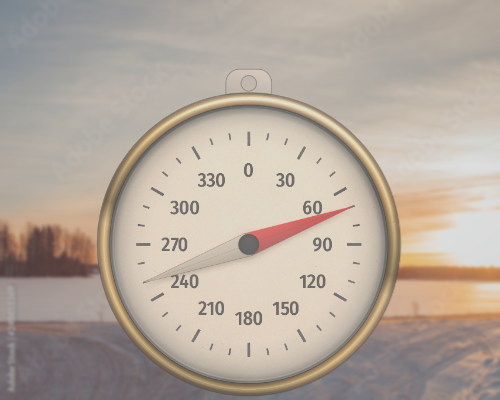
° 70
